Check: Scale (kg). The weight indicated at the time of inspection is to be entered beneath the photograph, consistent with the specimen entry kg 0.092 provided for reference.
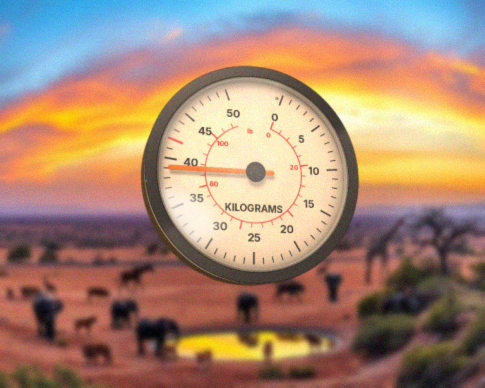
kg 39
